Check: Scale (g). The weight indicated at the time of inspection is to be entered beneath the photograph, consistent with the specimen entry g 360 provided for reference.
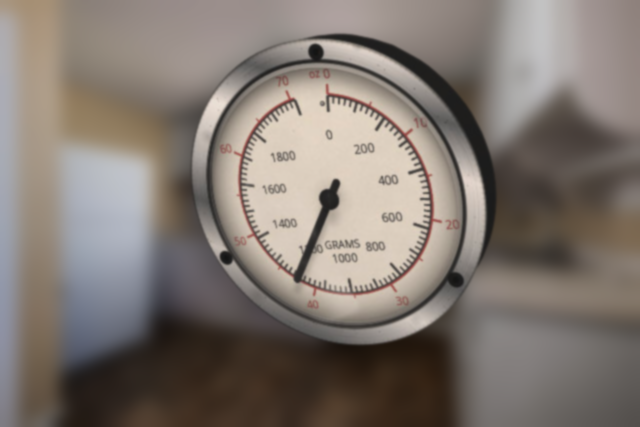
g 1200
